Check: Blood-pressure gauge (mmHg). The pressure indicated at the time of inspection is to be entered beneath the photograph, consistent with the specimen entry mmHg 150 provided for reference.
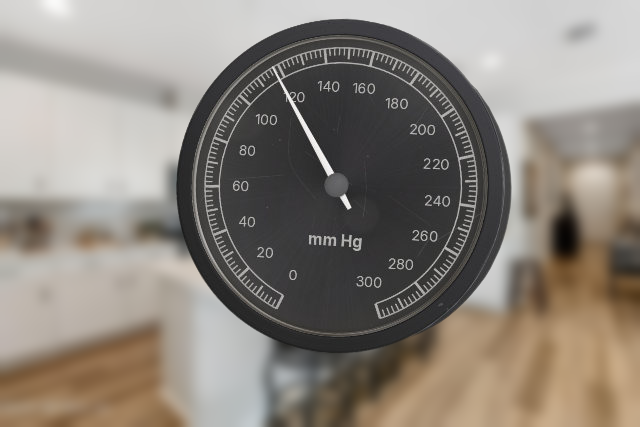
mmHg 118
